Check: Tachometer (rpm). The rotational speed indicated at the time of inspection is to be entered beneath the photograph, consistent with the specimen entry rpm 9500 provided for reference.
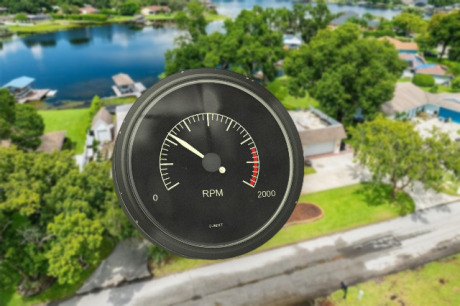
rpm 550
